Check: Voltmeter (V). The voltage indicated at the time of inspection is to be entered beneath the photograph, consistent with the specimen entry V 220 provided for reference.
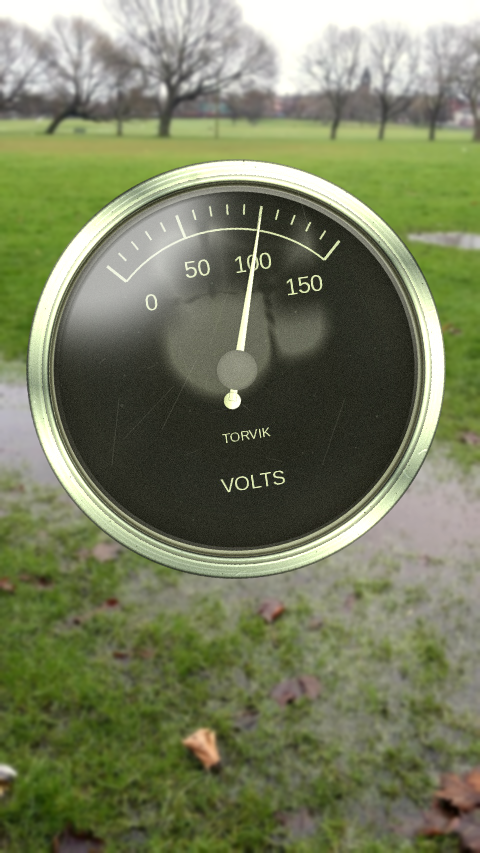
V 100
